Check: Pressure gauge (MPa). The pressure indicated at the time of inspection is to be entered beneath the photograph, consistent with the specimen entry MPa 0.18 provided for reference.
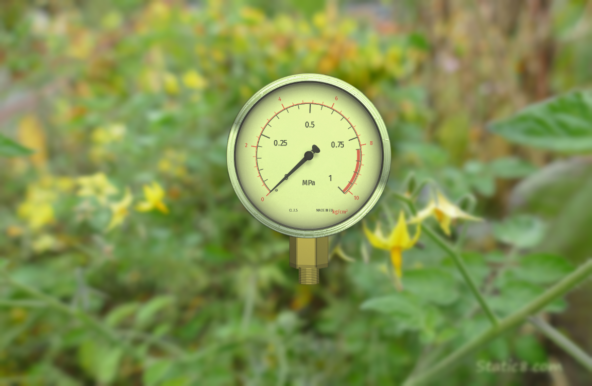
MPa 0
